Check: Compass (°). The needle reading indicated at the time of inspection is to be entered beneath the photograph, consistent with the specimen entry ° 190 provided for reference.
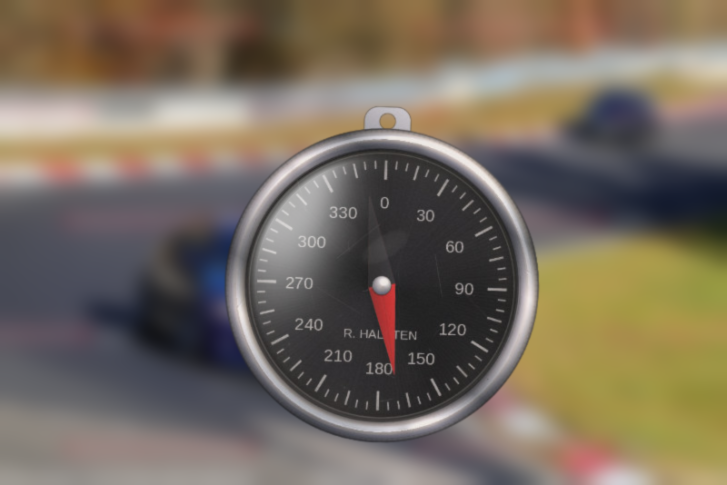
° 170
